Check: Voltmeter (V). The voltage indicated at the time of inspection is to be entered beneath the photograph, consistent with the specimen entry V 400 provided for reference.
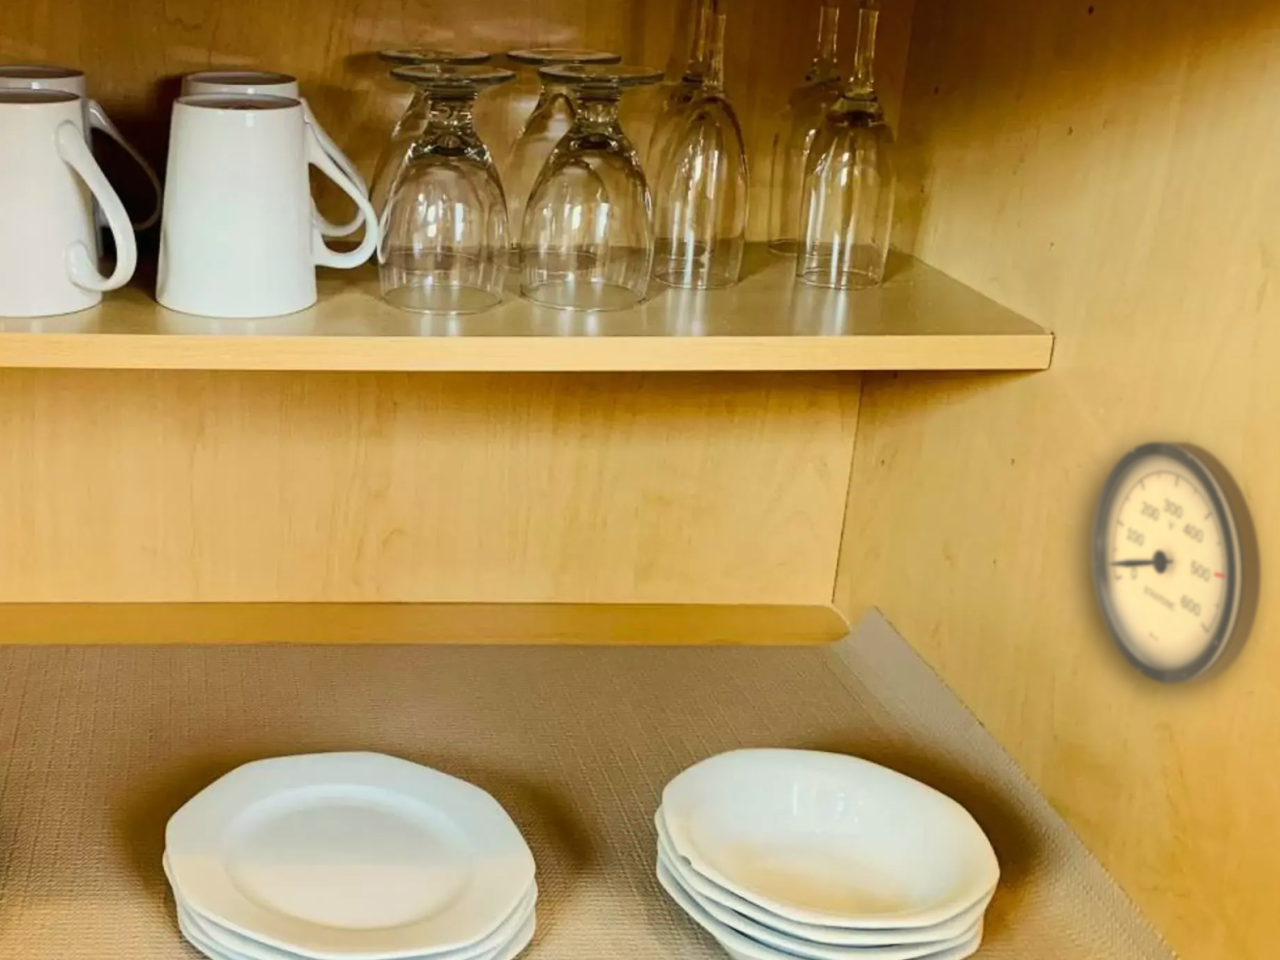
V 25
